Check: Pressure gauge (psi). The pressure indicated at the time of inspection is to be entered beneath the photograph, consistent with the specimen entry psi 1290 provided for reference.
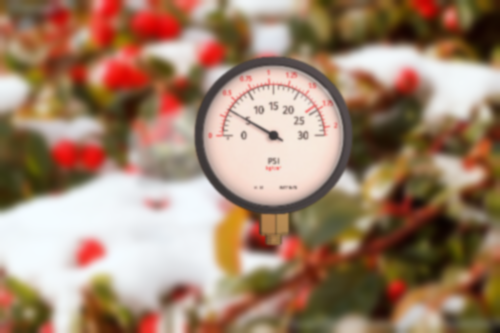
psi 5
